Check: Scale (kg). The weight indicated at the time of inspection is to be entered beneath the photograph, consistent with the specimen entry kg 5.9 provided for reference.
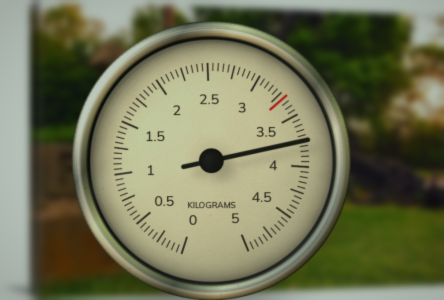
kg 3.75
